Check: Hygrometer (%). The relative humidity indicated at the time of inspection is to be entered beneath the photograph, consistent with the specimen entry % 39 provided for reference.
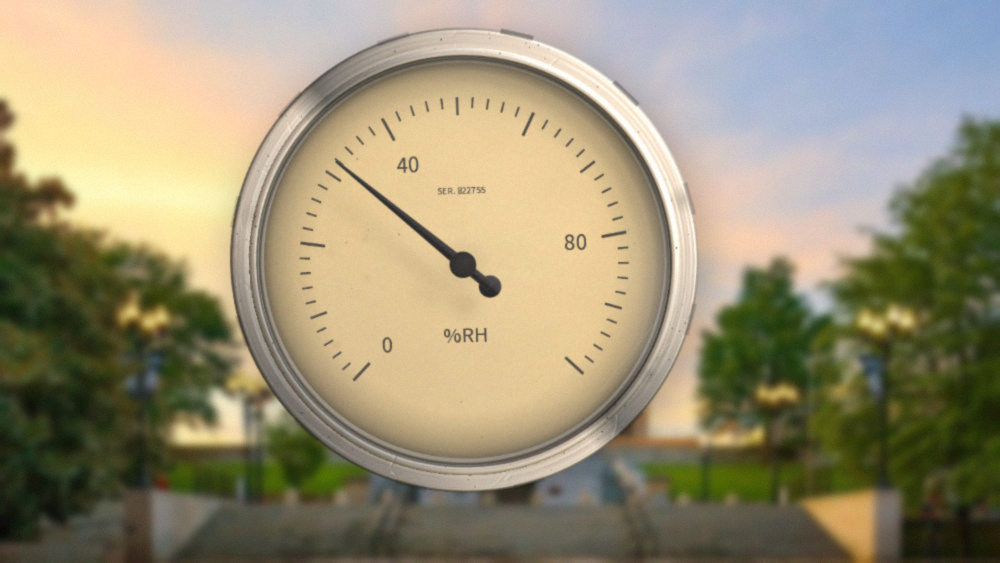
% 32
